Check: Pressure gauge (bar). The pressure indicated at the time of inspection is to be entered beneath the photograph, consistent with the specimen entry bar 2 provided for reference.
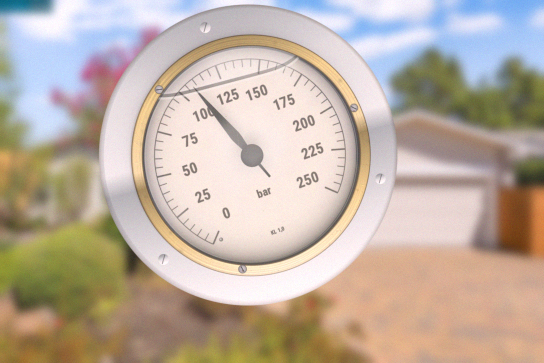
bar 107.5
